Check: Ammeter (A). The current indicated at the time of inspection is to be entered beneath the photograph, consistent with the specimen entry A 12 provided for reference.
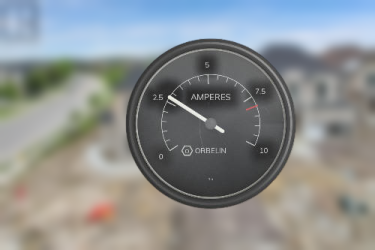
A 2.75
